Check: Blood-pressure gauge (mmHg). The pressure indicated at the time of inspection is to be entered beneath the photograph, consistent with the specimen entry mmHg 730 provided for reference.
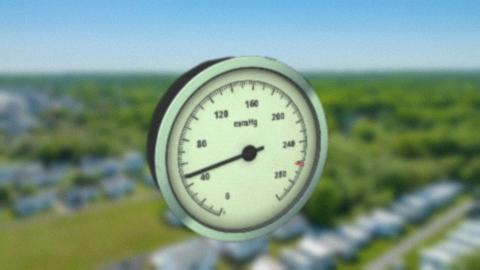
mmHg 50
